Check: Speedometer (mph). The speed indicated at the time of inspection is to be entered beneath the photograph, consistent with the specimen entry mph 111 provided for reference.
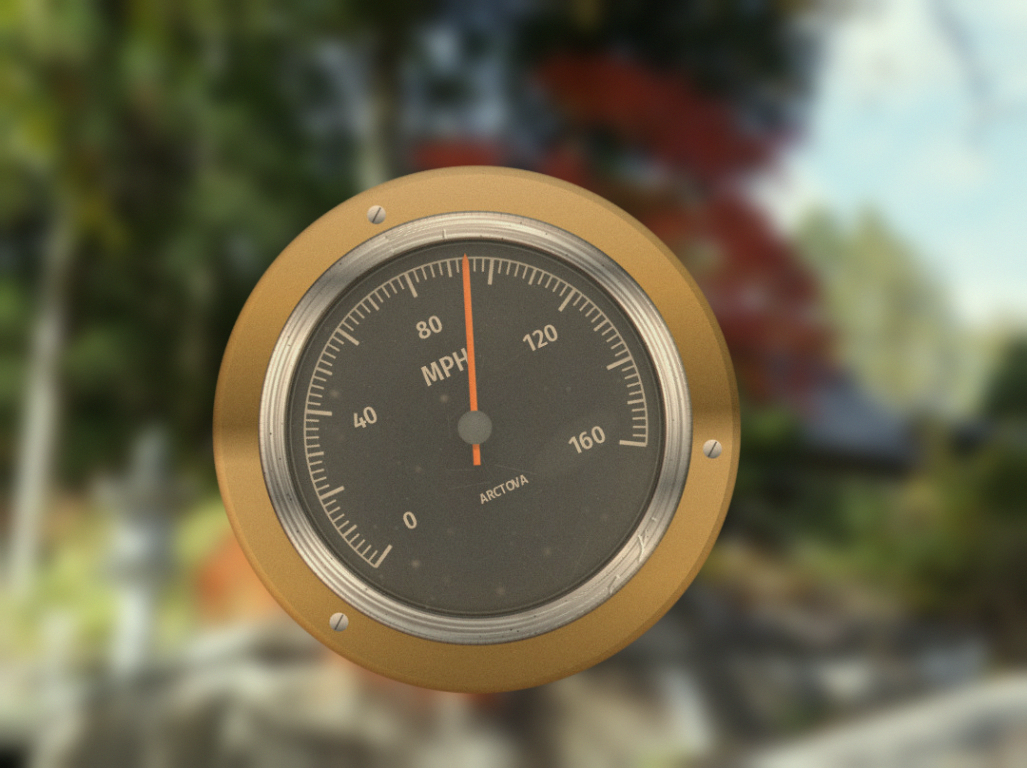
mph 94
